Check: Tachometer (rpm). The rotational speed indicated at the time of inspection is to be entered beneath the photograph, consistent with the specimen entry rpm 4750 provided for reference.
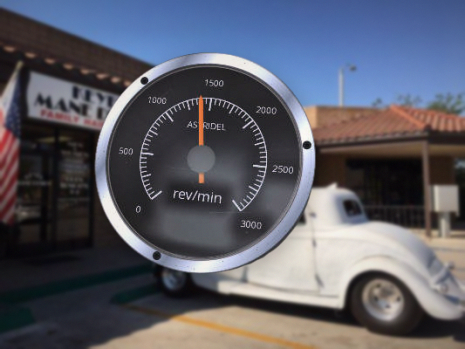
rpm 1400
